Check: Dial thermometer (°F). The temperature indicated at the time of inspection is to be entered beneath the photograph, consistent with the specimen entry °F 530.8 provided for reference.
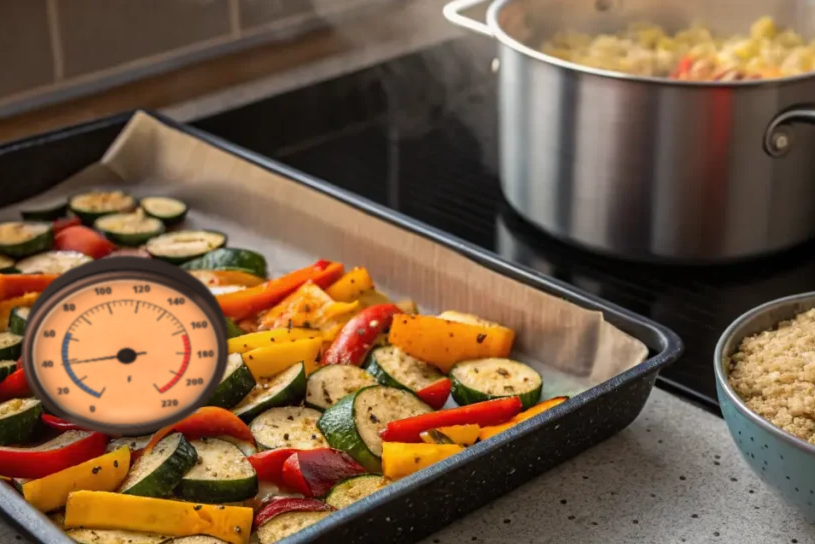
°F 40
